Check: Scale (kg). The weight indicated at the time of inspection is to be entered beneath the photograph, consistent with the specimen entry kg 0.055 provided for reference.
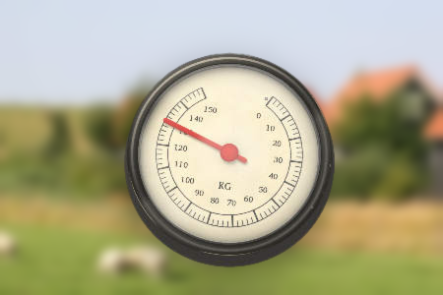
kg 130
